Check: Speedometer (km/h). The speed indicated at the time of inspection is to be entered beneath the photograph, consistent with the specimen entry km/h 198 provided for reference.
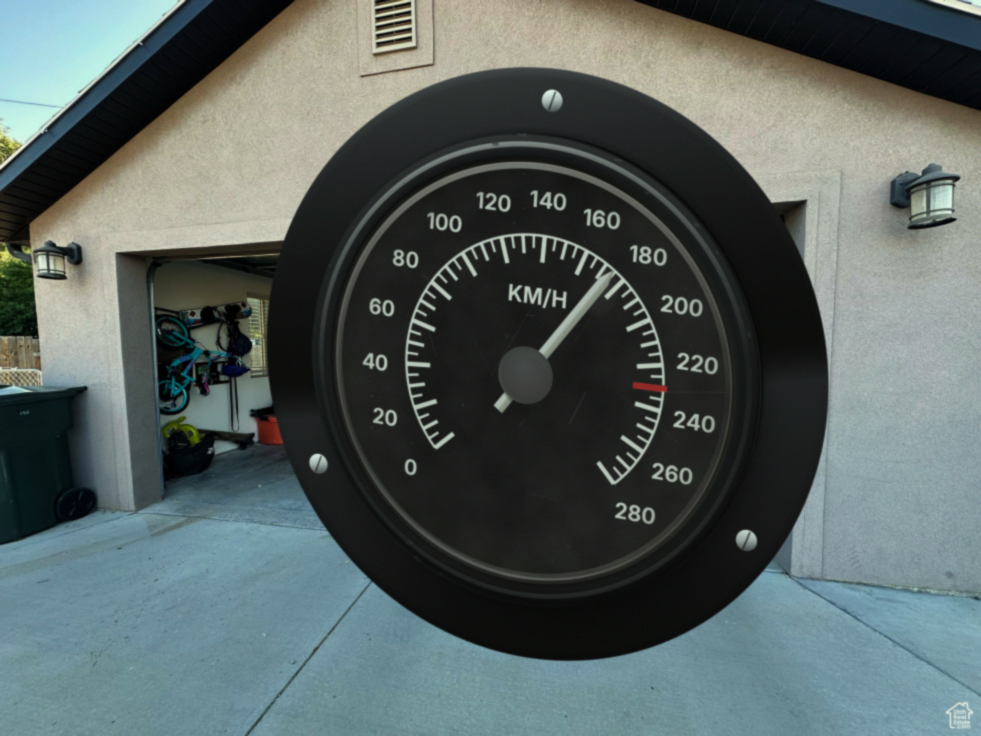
km/h 175
